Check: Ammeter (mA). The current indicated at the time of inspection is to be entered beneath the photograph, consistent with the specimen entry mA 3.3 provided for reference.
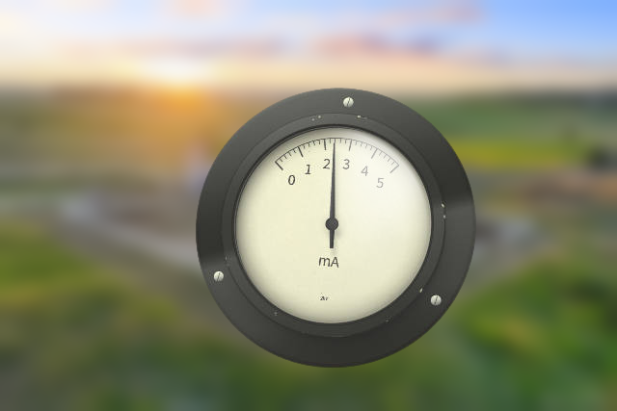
mA 2.4
